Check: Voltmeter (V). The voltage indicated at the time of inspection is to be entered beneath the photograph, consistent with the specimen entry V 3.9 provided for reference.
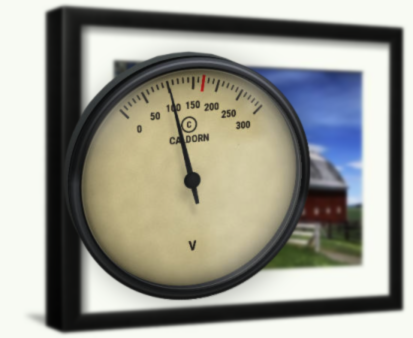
V 100
